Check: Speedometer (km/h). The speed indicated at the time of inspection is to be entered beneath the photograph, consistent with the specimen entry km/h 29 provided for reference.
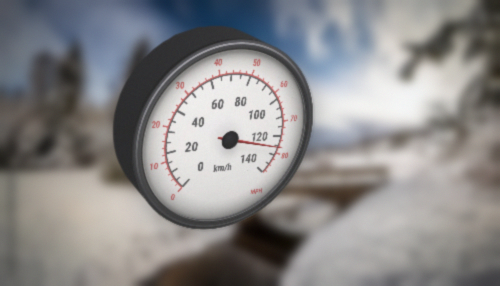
km/h 125
